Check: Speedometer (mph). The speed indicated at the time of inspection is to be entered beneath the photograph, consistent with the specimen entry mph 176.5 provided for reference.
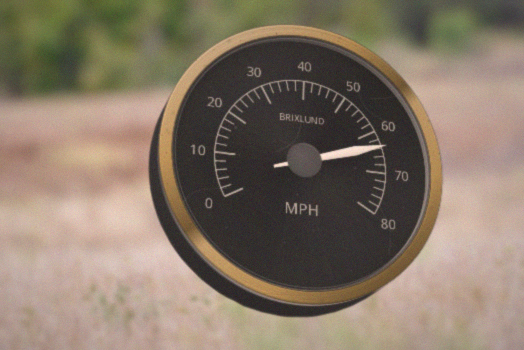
mph 64
